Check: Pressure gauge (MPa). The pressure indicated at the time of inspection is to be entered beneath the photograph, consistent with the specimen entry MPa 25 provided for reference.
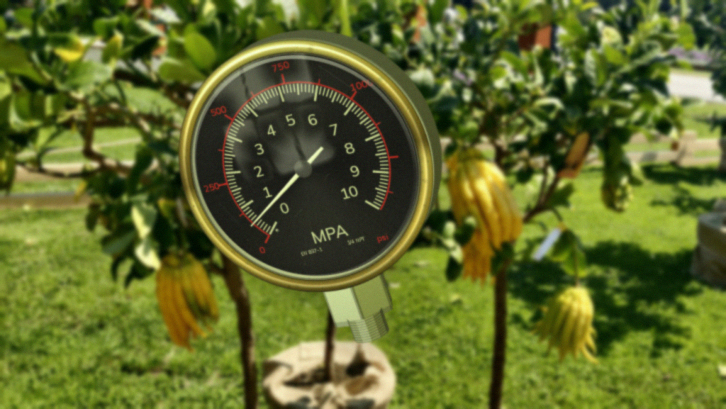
MPa 0.5
